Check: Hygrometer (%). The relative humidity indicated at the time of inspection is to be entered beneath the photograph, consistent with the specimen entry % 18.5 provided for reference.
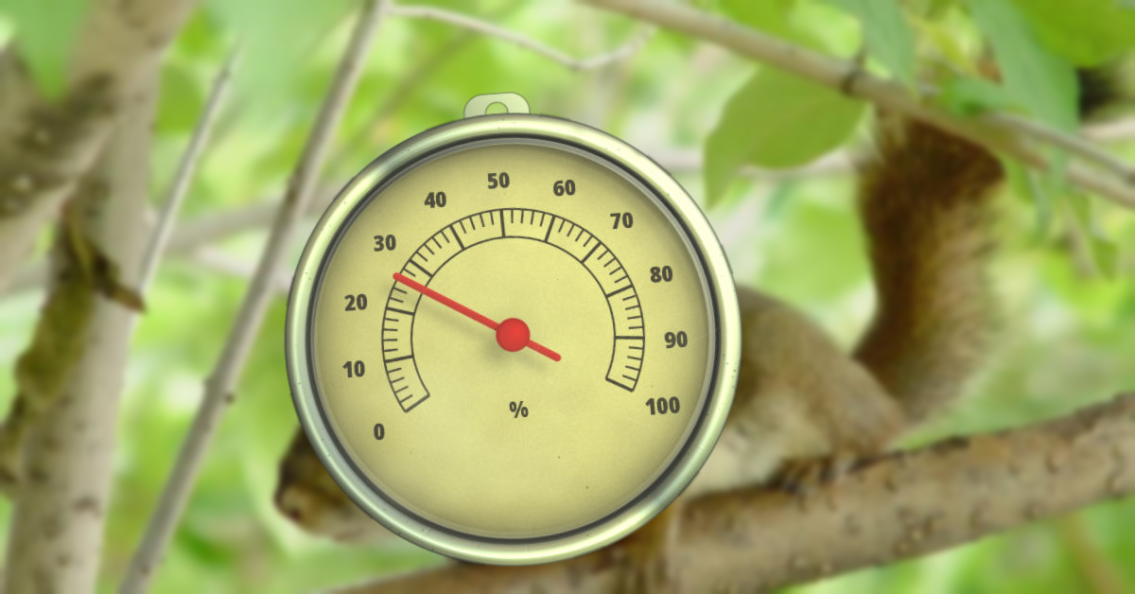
% 26
